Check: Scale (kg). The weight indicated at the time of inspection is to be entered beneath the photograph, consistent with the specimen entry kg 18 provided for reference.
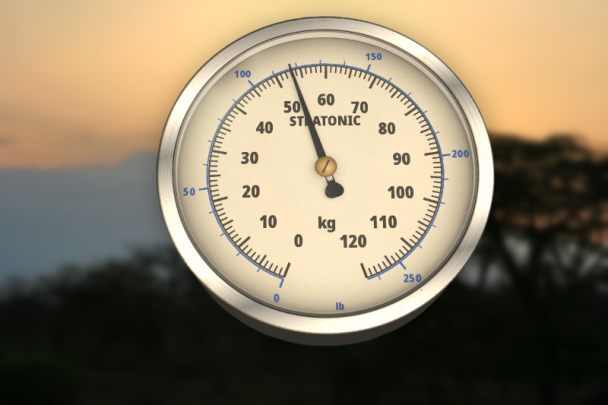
kg 53
